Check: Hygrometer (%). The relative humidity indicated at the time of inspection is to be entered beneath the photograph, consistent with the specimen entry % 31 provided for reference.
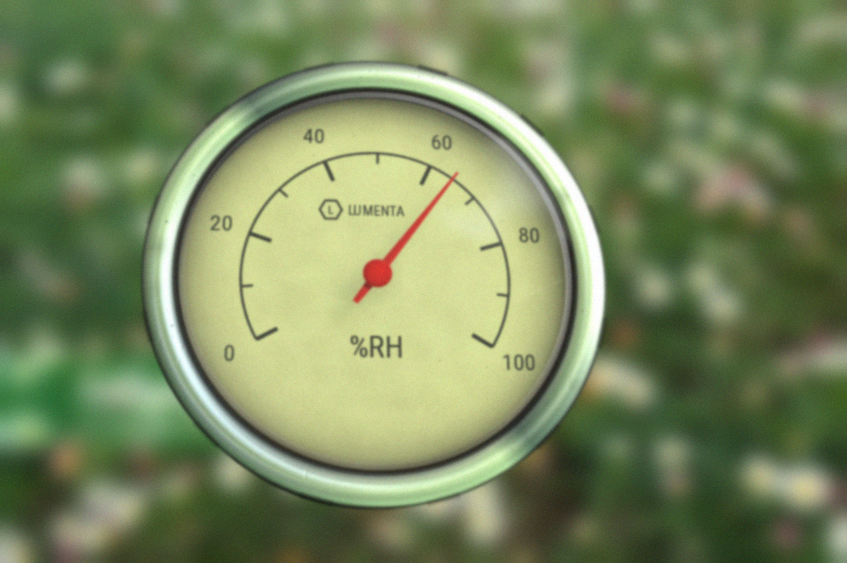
% 65
